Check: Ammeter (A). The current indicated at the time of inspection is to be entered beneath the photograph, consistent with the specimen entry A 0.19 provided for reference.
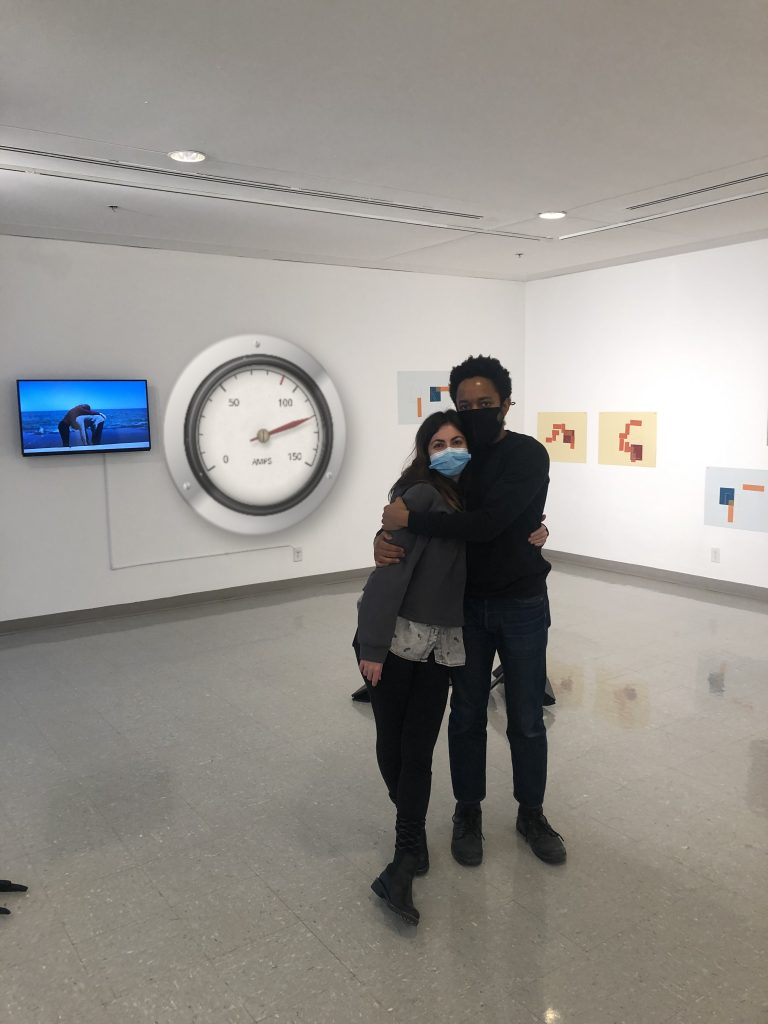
A 120
